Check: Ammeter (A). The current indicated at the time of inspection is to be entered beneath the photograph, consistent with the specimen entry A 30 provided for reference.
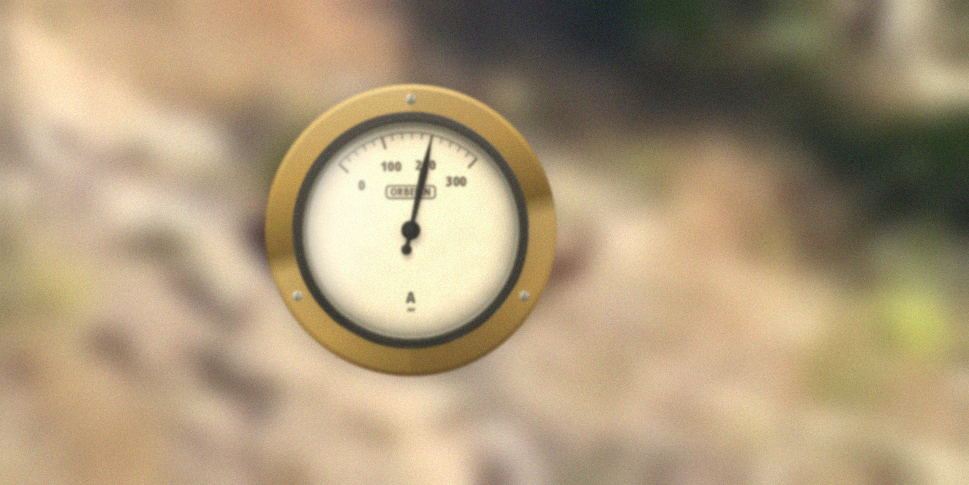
A 200
